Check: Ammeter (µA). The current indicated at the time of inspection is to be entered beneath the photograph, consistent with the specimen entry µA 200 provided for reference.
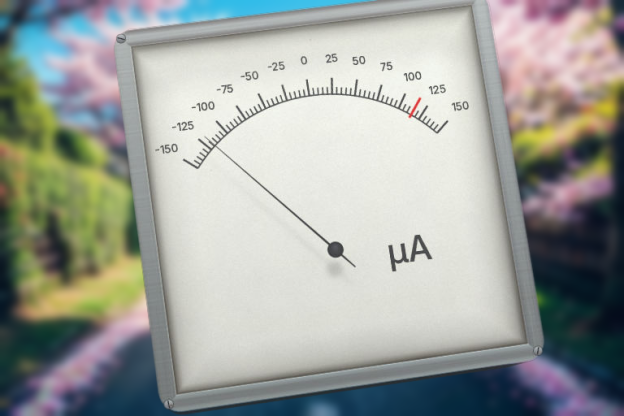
µA -120
